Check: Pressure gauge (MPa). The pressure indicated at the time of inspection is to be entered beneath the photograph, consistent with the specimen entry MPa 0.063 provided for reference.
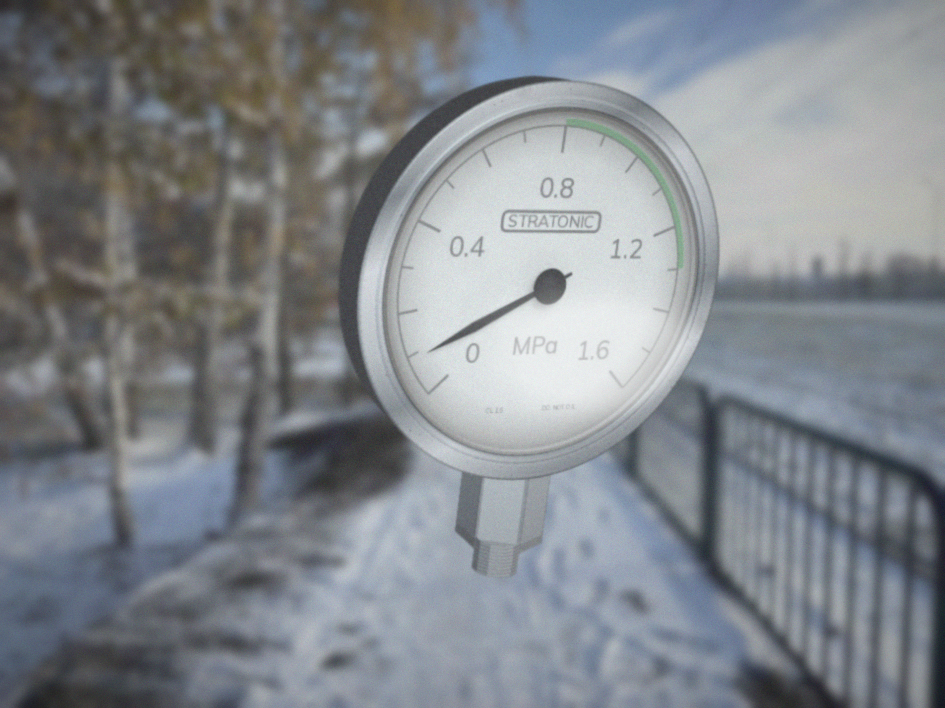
MPa 0.1
